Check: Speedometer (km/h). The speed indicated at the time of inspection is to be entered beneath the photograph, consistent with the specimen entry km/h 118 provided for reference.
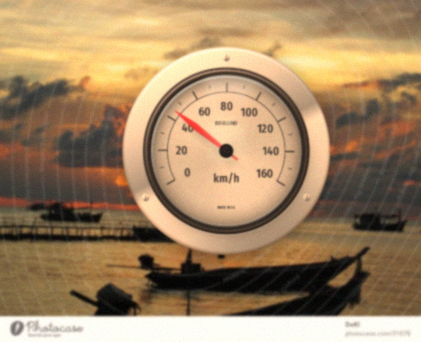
km/h 45
